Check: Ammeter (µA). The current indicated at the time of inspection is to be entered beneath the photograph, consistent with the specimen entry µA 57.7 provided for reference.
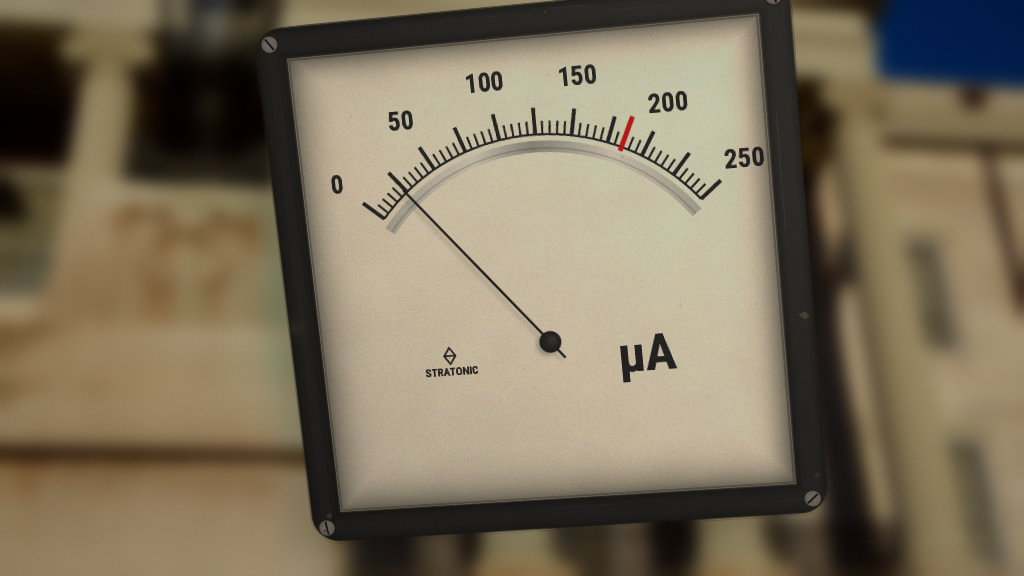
µA 25
